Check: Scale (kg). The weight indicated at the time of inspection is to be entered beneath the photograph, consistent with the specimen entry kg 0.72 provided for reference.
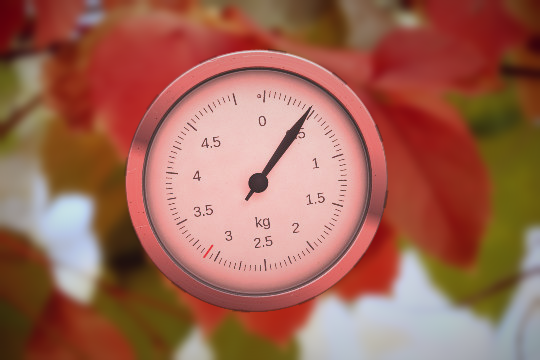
kg 0.45
